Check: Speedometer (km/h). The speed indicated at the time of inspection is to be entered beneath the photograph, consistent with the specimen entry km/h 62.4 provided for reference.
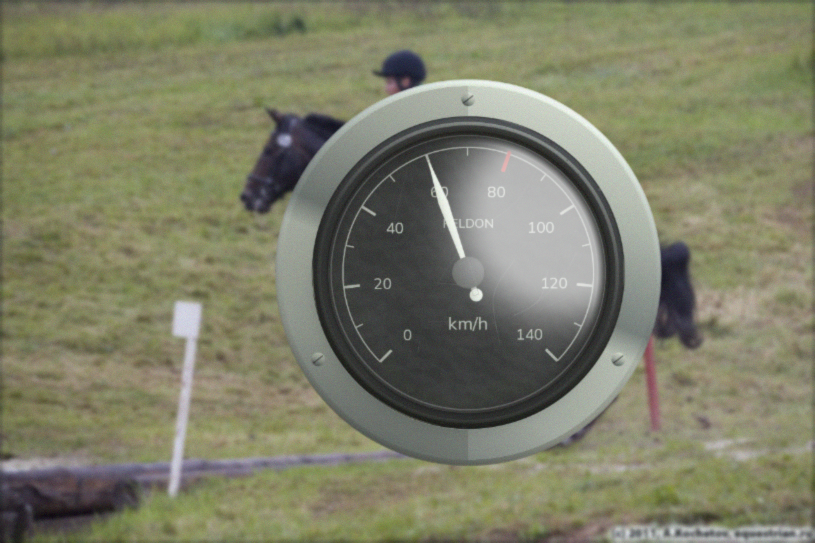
km/h 60
